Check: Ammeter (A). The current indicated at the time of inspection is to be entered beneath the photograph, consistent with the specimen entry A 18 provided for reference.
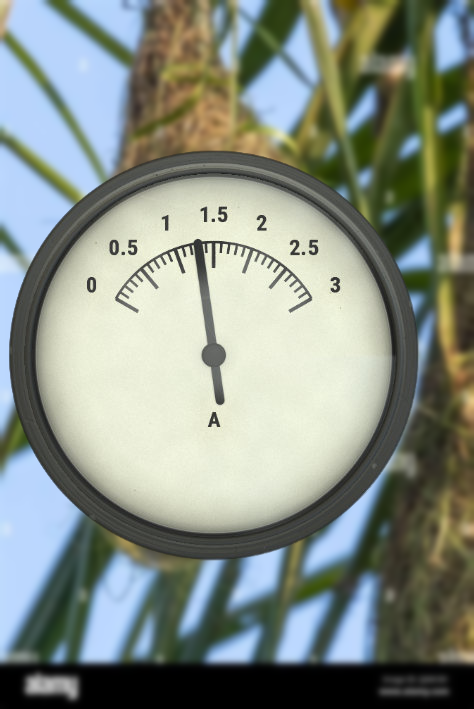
A 1.3
